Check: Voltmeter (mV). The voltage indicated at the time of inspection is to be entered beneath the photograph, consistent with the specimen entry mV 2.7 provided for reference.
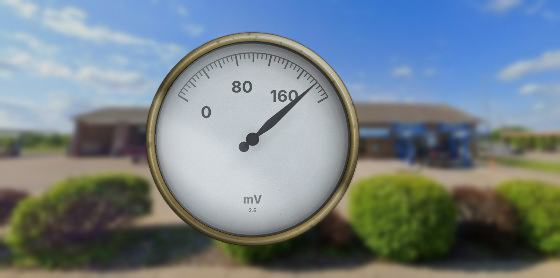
mV 180
